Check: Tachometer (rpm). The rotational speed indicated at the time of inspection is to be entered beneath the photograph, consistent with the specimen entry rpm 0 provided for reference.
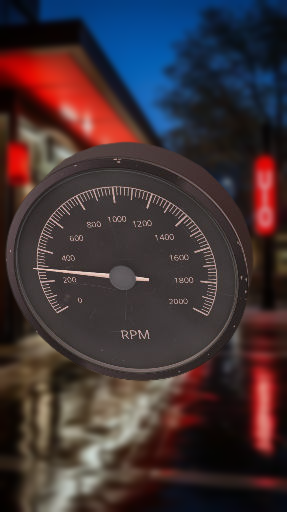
rpm 300
